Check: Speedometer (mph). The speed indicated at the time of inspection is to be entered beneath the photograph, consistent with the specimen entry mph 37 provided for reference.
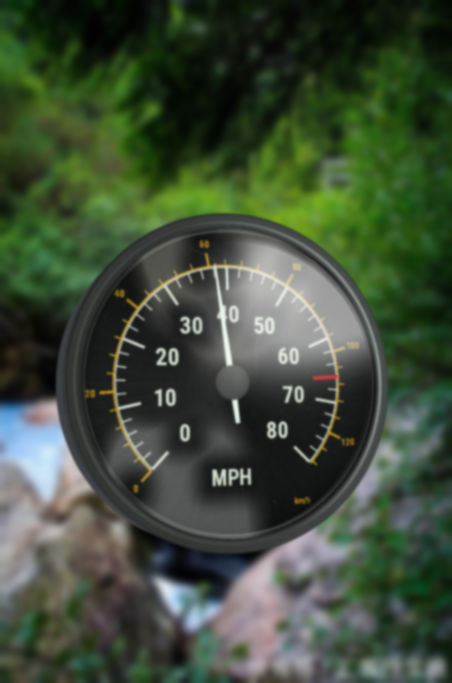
mph 38
